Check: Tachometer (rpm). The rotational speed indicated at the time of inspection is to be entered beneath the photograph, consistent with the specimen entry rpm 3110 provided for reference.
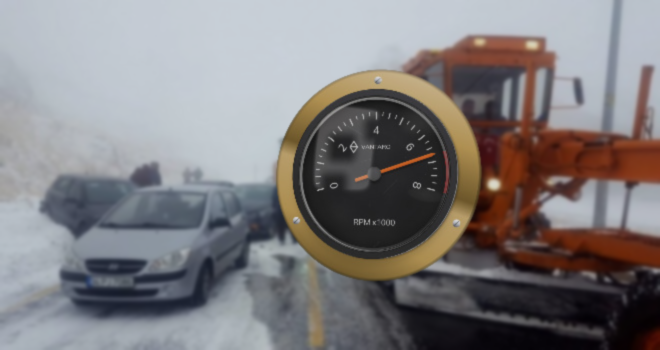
rpm 6750
